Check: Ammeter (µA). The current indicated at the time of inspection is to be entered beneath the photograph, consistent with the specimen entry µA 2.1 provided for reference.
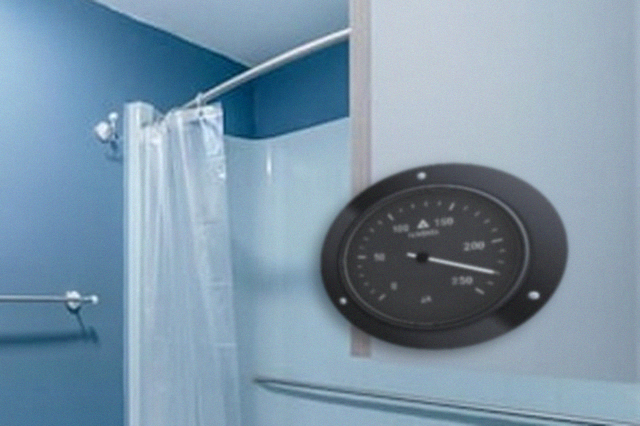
µA 230
